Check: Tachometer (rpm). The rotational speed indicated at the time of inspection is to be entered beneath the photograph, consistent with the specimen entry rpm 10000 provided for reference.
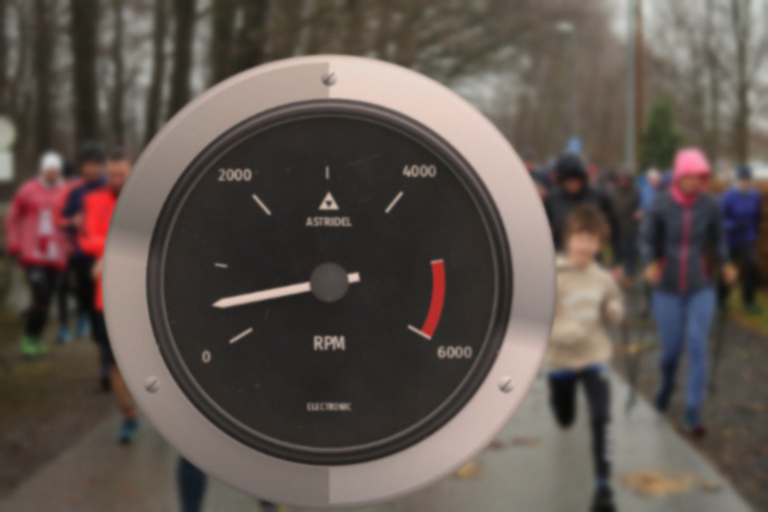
rpm 500
